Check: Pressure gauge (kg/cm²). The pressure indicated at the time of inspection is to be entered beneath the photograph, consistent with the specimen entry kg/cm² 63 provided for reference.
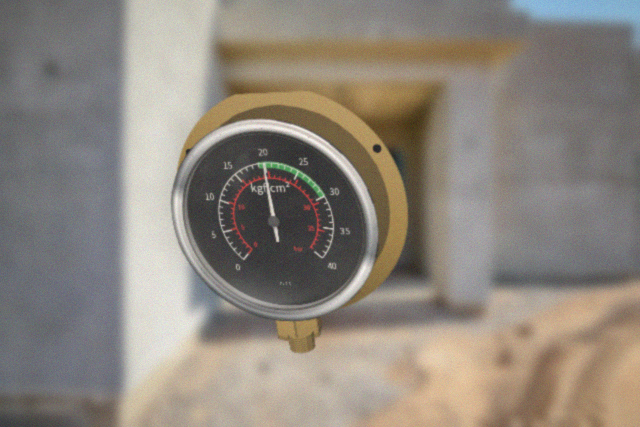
kg/cm² 20
